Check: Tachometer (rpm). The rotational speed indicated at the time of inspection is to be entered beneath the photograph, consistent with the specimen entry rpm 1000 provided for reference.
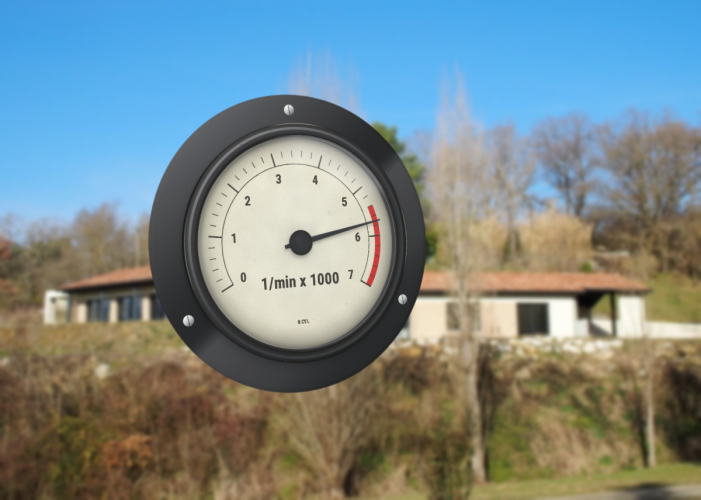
rpm 5700
